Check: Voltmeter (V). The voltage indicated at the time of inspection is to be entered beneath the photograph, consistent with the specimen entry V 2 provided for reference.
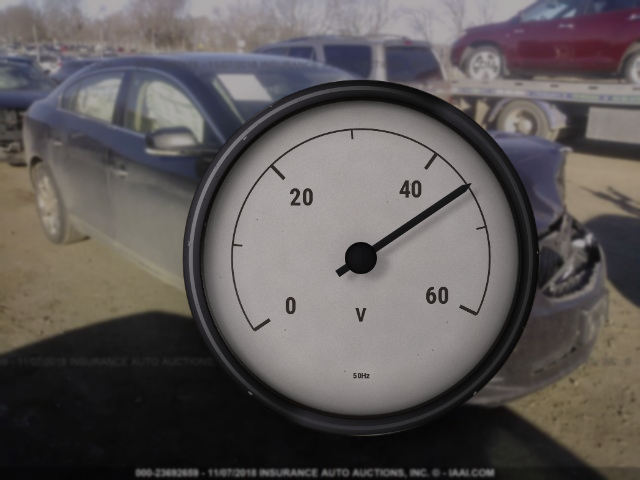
V 45
